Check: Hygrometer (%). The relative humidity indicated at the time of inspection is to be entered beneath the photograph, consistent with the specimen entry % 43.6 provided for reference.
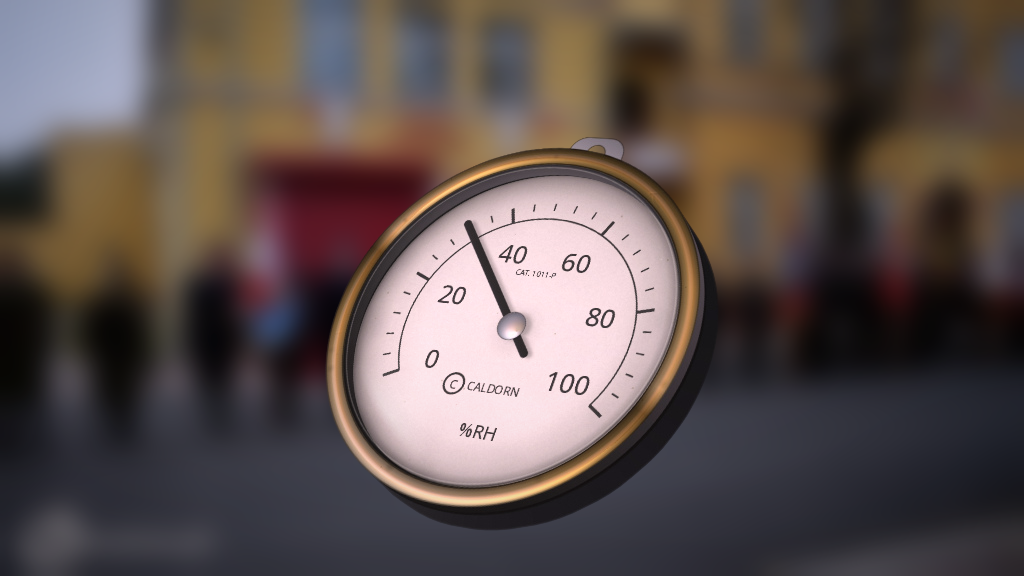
% 32
